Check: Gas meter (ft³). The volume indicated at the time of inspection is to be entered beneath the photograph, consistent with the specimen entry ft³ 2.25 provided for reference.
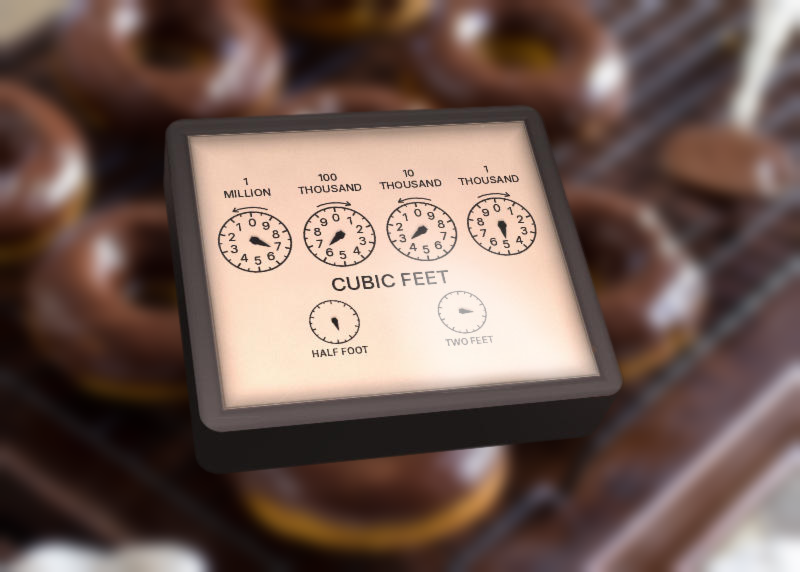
ft³ 663500
